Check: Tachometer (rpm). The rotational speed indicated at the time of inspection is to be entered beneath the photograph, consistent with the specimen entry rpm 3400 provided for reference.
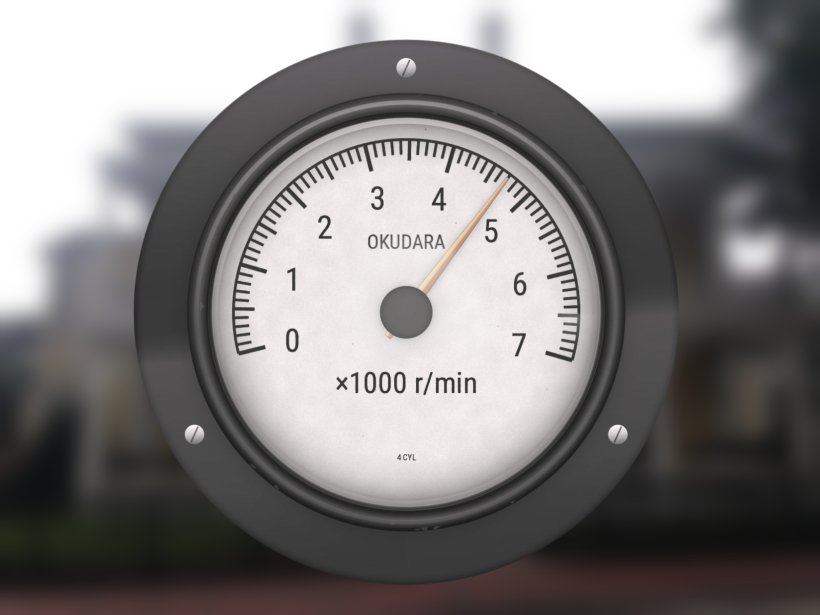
rpm 4700
